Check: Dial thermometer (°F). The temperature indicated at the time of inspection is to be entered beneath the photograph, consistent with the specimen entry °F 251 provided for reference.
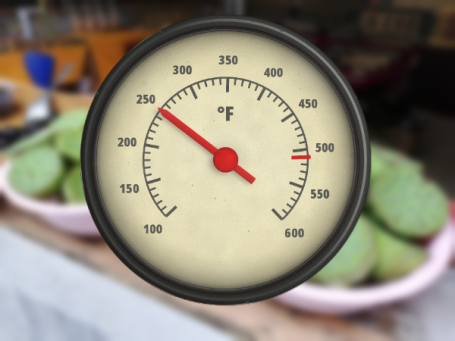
°F 250
